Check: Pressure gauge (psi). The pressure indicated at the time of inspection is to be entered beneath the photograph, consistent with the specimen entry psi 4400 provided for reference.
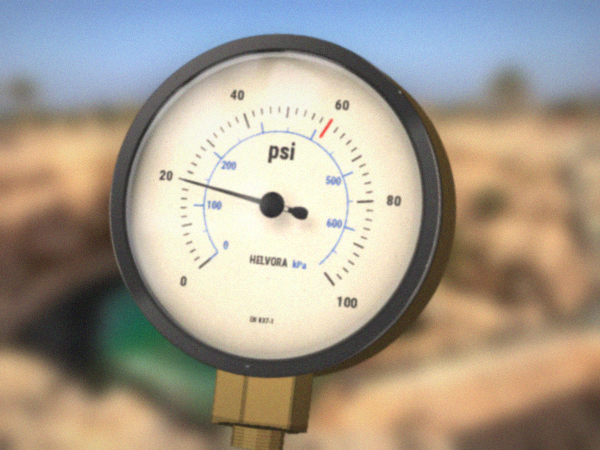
psi 20
